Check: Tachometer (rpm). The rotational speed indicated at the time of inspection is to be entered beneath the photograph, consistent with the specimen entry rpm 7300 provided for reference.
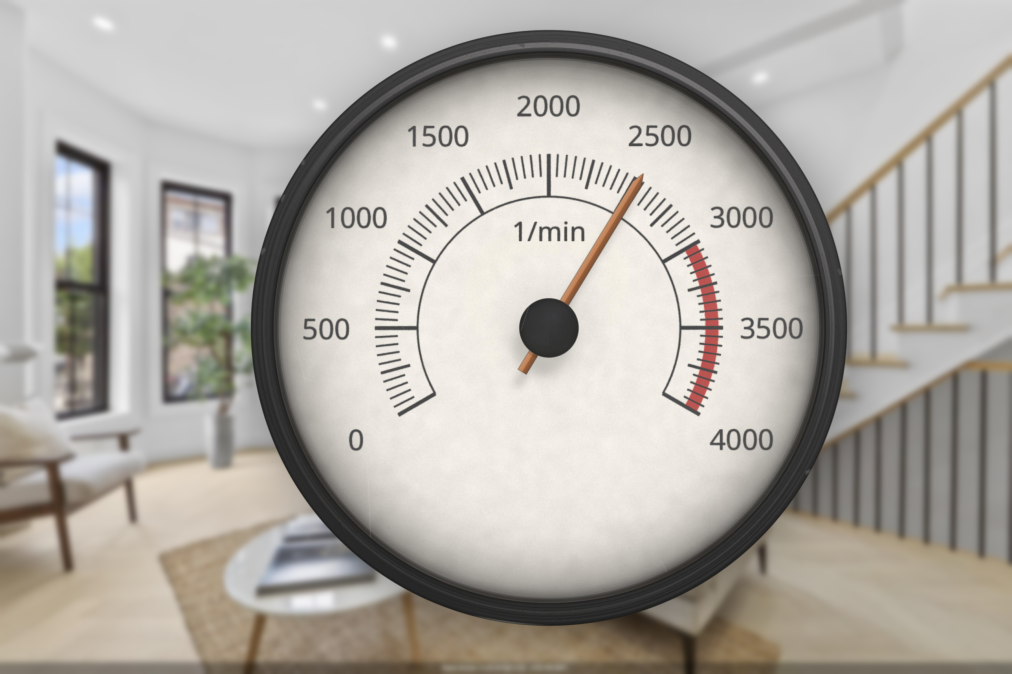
rpm 2525
